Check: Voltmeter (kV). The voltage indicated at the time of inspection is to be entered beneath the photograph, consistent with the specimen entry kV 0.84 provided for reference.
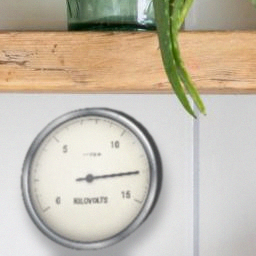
kV 13
